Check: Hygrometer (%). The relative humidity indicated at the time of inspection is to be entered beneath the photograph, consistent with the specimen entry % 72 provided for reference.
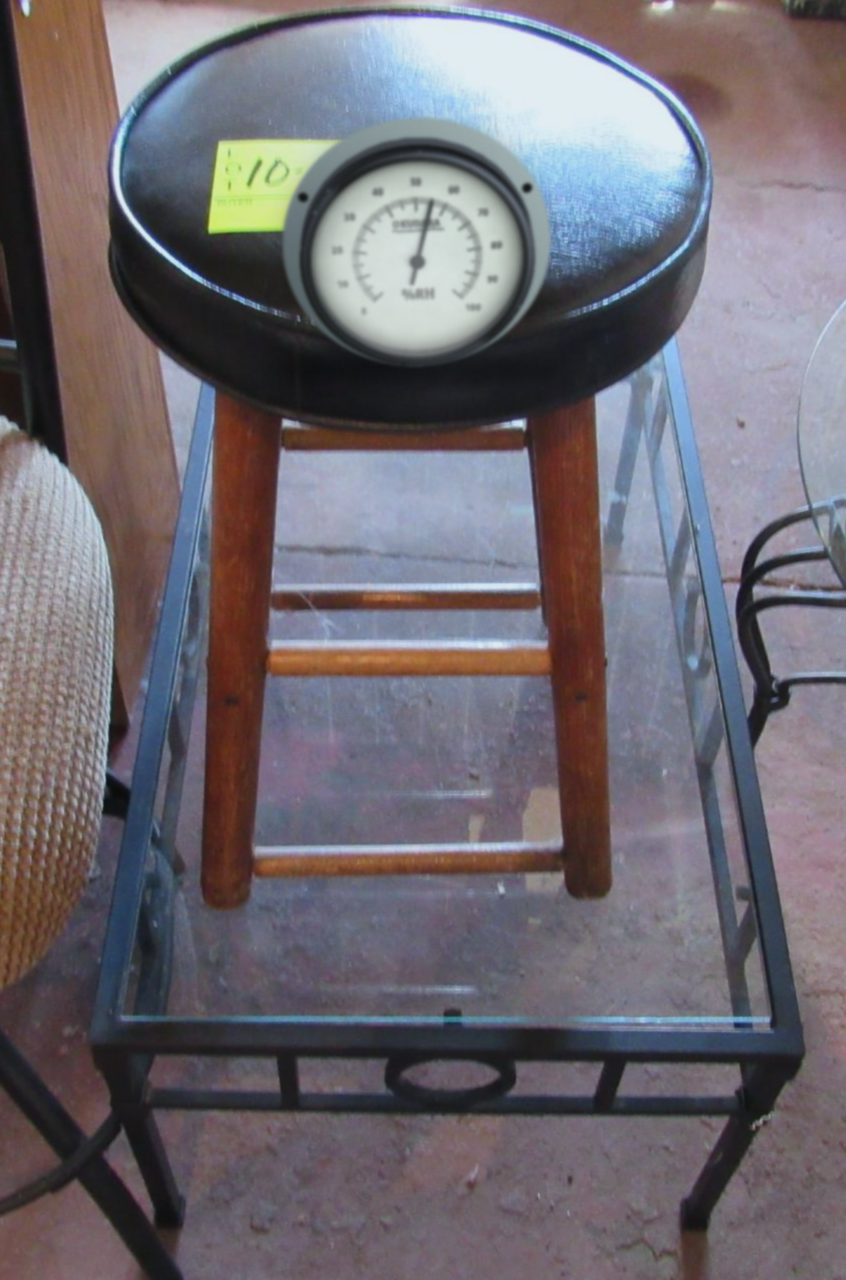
% 55
